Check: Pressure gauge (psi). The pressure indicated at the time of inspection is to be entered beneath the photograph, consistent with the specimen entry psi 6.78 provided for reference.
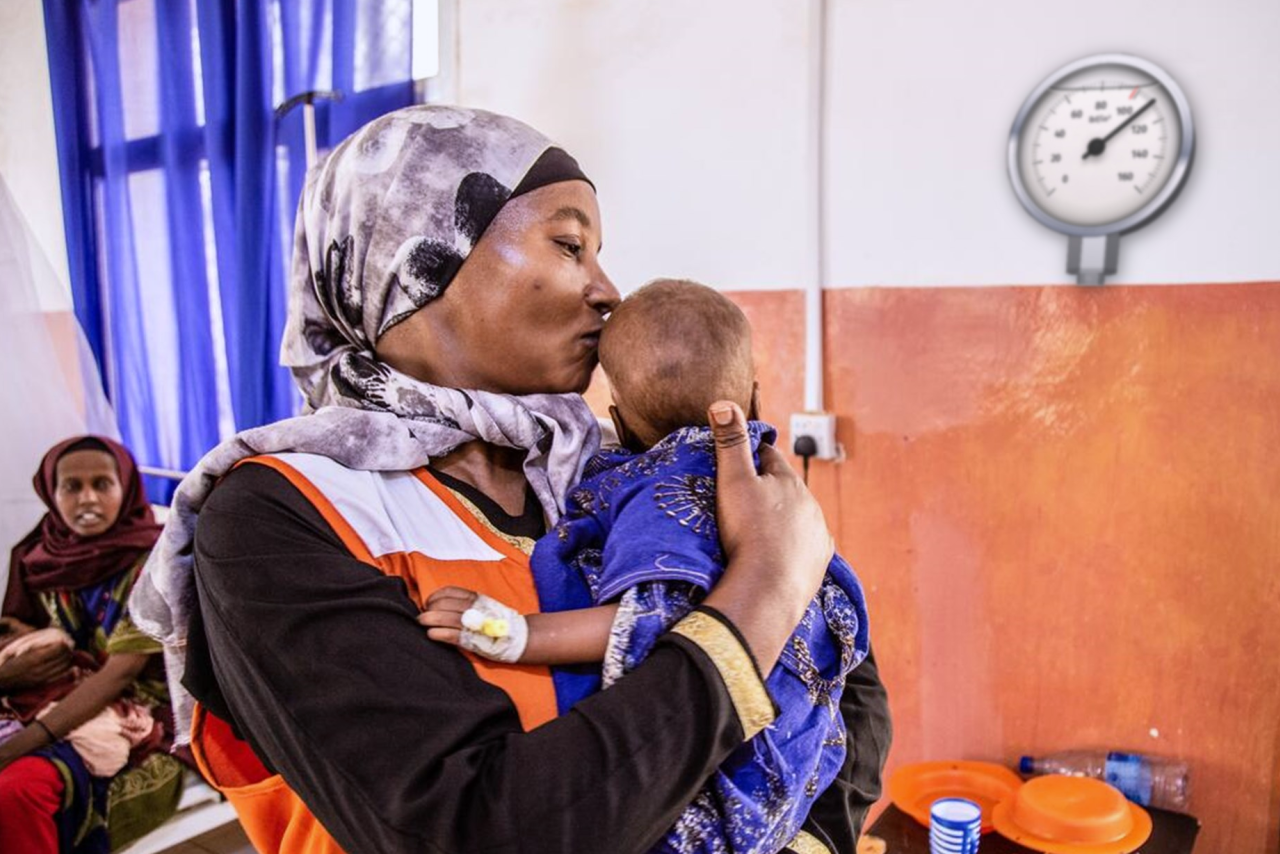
psi 110
